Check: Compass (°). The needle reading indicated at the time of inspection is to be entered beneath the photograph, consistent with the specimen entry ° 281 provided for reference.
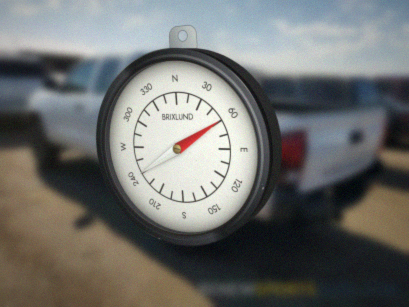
° 60
